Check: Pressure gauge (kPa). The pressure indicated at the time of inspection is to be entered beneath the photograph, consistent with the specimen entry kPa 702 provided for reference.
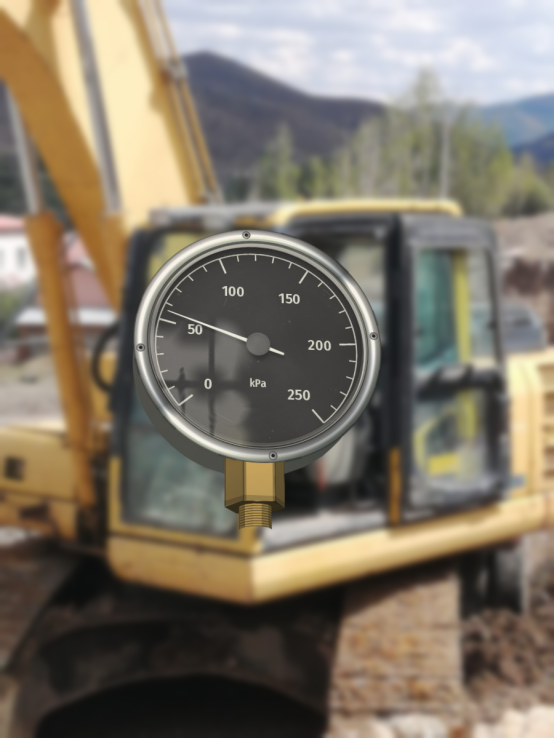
kPa 55
